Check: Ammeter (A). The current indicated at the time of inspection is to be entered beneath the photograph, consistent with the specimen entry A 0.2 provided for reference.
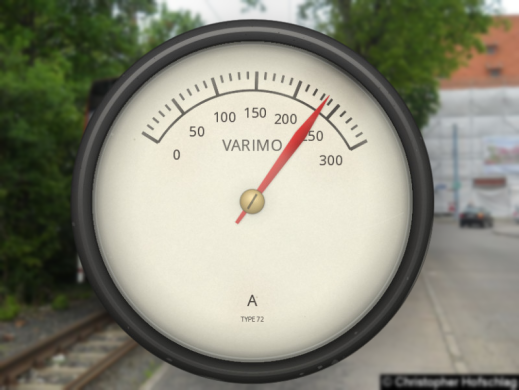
A 235
